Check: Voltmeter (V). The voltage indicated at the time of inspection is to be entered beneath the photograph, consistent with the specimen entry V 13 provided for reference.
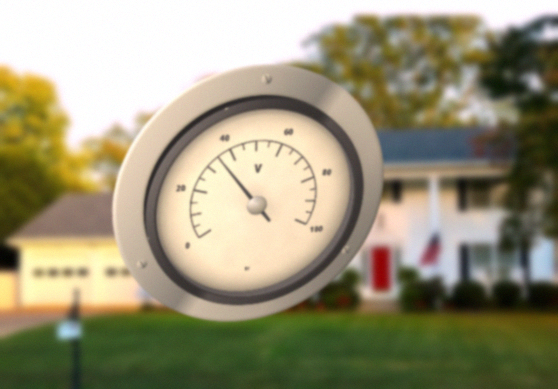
V 35
